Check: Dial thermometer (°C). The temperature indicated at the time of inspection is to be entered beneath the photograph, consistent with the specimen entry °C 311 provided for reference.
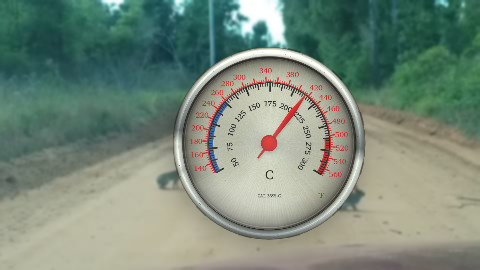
°C 212.5
